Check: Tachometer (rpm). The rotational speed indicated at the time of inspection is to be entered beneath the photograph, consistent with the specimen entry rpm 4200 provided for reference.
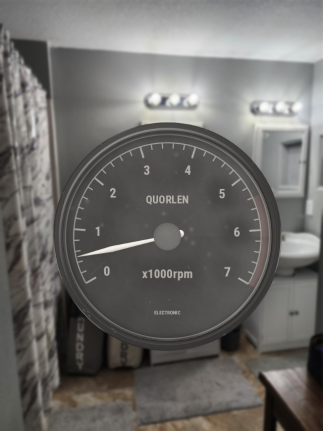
rpm 500
